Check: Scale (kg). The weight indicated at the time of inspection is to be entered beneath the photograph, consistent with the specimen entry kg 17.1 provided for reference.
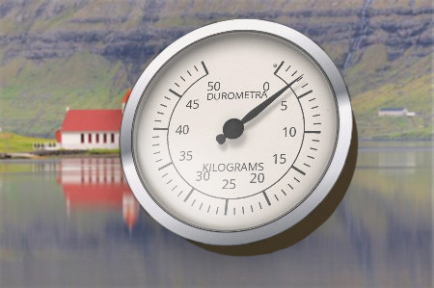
kg 3
